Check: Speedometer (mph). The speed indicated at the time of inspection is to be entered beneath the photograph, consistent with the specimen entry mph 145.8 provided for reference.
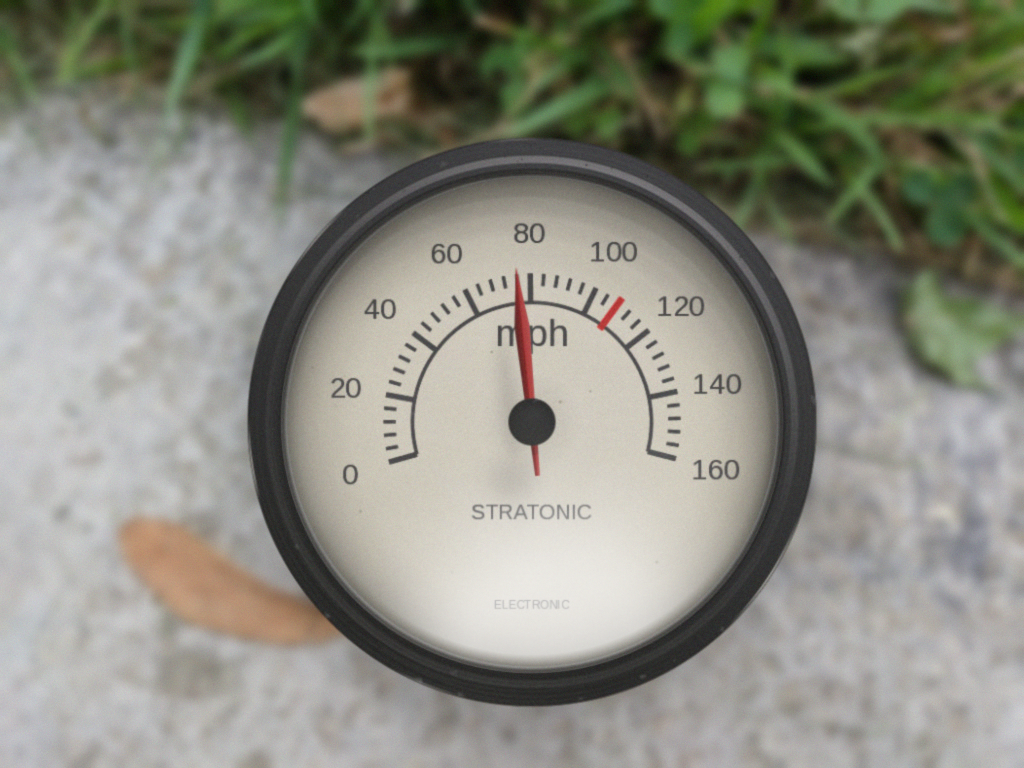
mph 76
